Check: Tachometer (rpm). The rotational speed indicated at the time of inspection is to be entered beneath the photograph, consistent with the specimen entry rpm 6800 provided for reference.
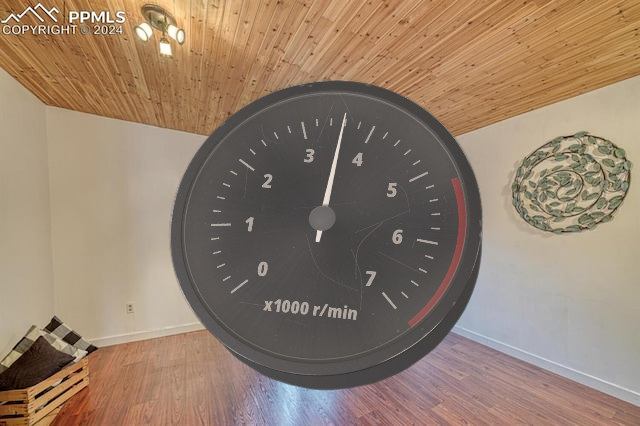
rpm 3600
